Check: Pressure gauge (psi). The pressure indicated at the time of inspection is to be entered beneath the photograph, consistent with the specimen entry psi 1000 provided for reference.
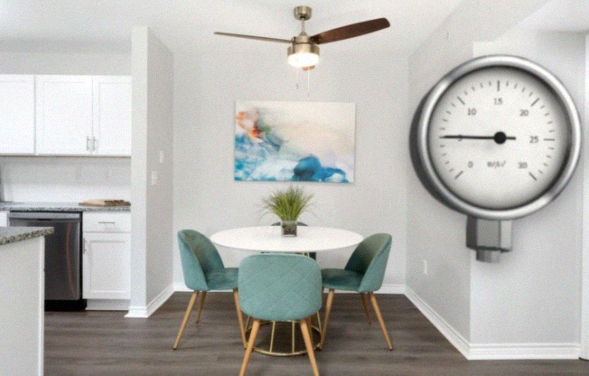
psi 5
